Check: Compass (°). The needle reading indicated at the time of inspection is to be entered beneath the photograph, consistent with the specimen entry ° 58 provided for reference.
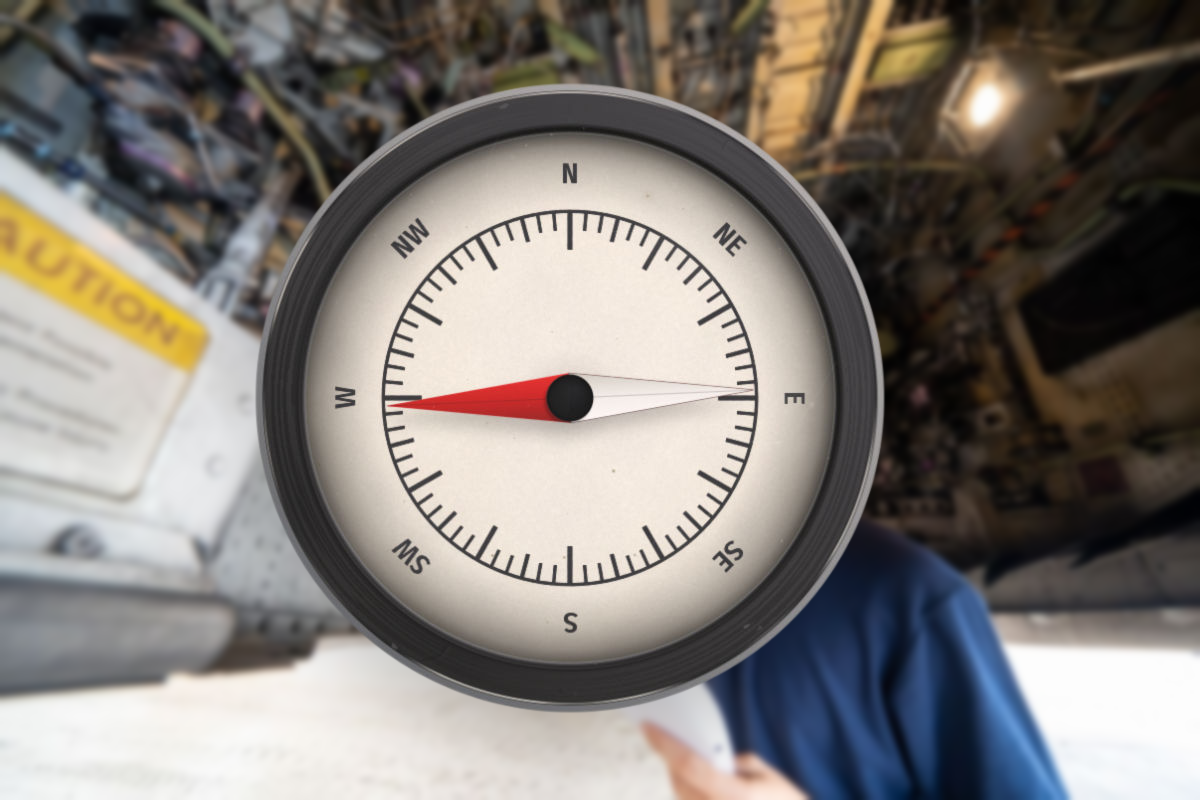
° 267.5
